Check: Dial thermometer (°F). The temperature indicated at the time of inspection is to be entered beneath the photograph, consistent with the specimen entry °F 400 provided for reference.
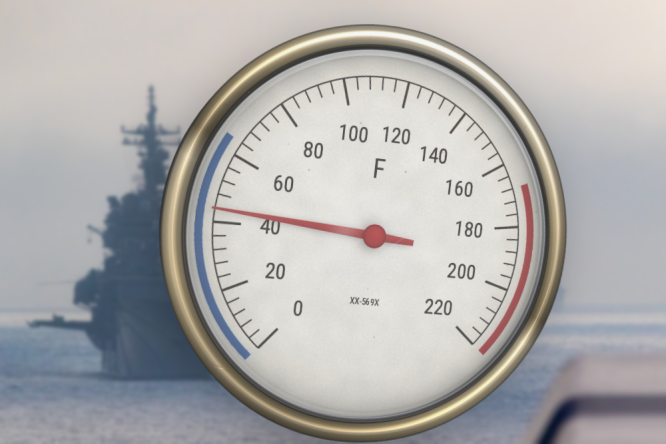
°F 44
